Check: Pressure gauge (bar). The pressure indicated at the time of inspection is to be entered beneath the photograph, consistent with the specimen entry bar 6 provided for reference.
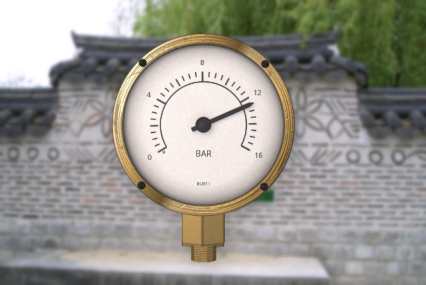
bar 12.5
